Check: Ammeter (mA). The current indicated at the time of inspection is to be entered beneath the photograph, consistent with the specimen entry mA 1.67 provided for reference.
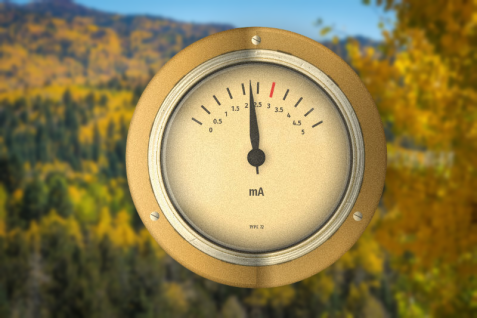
mA 2.25
